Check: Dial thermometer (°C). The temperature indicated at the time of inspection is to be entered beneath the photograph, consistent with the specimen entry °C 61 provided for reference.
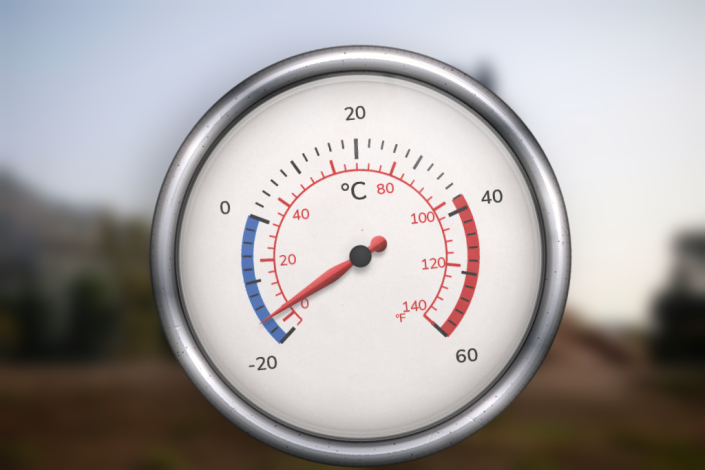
°C -16
